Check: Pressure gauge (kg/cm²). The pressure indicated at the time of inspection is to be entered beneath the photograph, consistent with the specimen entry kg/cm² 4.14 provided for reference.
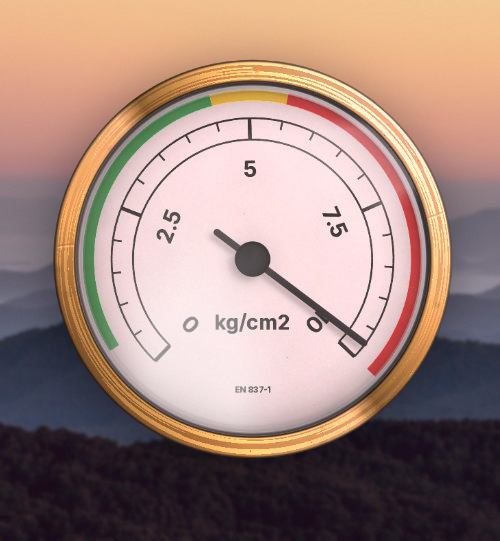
kg/cm² 9.75
